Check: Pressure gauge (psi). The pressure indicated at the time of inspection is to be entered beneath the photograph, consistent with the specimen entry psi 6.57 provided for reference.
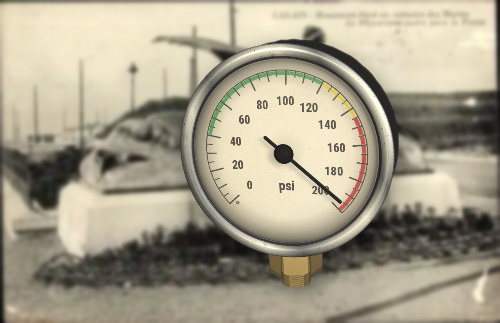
psi 195
